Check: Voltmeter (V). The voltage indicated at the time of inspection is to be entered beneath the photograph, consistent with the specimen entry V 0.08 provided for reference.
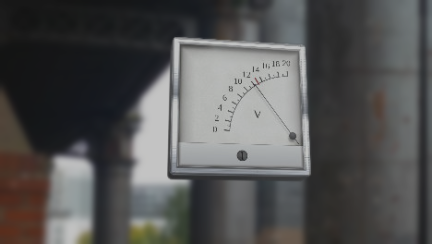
V 12
